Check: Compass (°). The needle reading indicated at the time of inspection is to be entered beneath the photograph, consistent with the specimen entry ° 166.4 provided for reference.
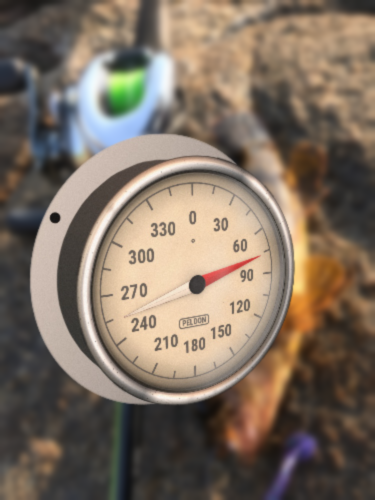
° 75
